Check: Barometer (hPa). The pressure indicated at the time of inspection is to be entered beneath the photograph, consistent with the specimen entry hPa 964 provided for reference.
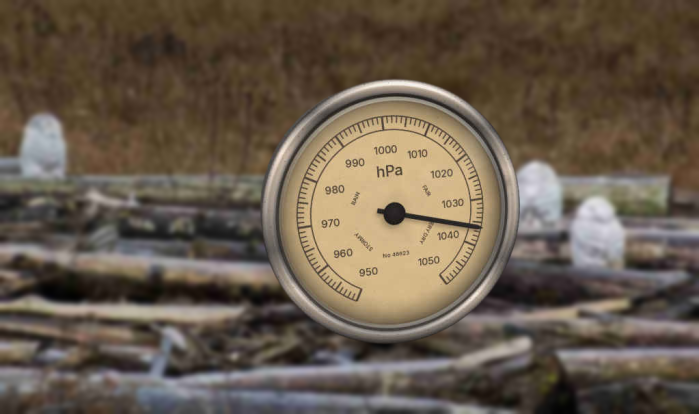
hPa 1036
